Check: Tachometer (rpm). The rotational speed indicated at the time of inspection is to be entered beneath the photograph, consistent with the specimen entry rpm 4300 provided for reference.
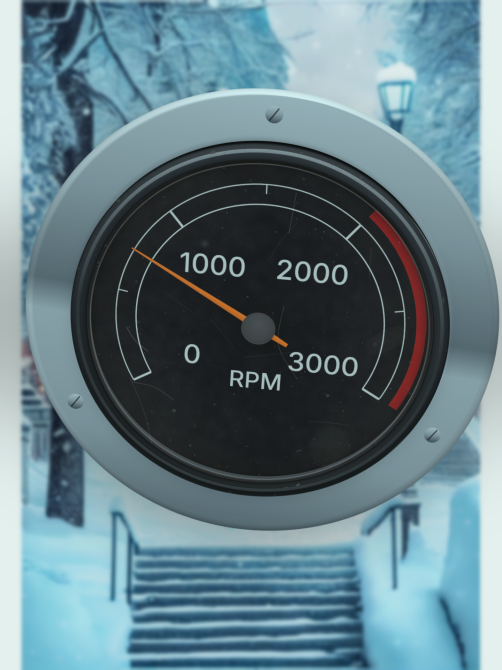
rpm 750
